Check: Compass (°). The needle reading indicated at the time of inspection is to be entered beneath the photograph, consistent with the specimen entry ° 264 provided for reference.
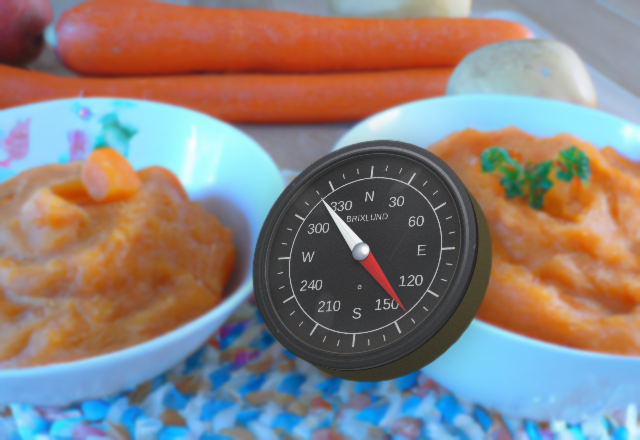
° 140
